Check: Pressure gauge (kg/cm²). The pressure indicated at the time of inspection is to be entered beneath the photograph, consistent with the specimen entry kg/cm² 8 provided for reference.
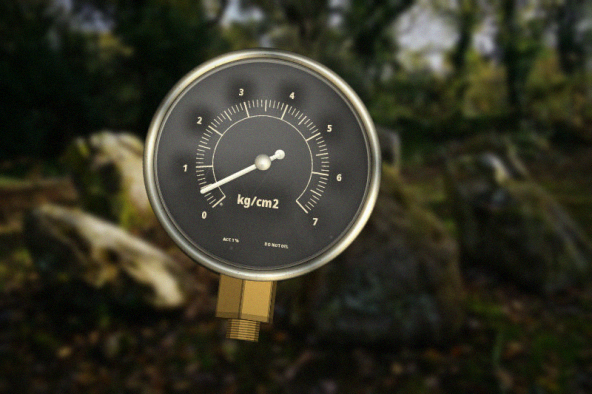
kg/cm² 0.4
